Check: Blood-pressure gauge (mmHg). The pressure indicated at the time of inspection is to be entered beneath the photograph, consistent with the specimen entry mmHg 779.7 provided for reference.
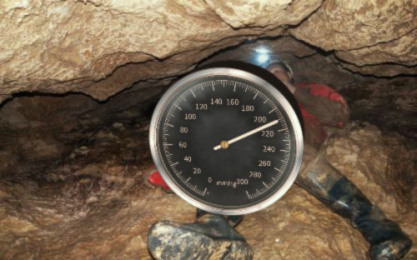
mmHg 210
